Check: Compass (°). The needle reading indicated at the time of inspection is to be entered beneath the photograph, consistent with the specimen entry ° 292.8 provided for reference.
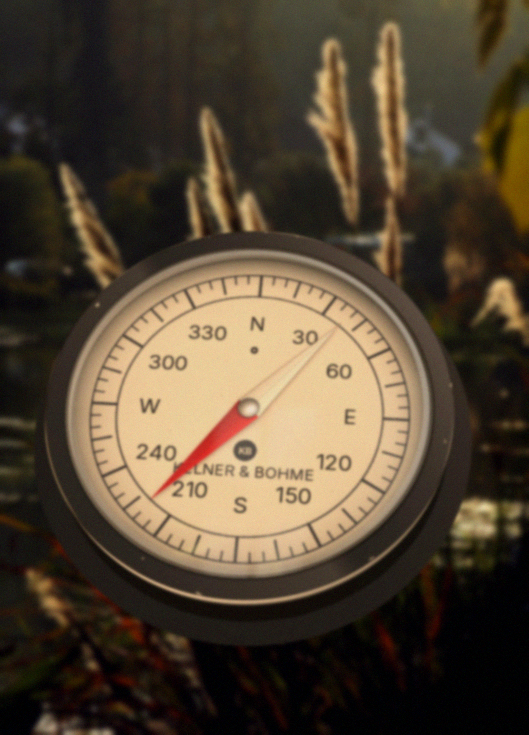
° 220
